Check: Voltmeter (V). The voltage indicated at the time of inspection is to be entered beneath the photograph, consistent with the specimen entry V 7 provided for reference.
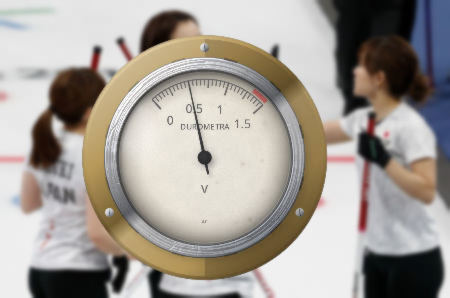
V 0.5
